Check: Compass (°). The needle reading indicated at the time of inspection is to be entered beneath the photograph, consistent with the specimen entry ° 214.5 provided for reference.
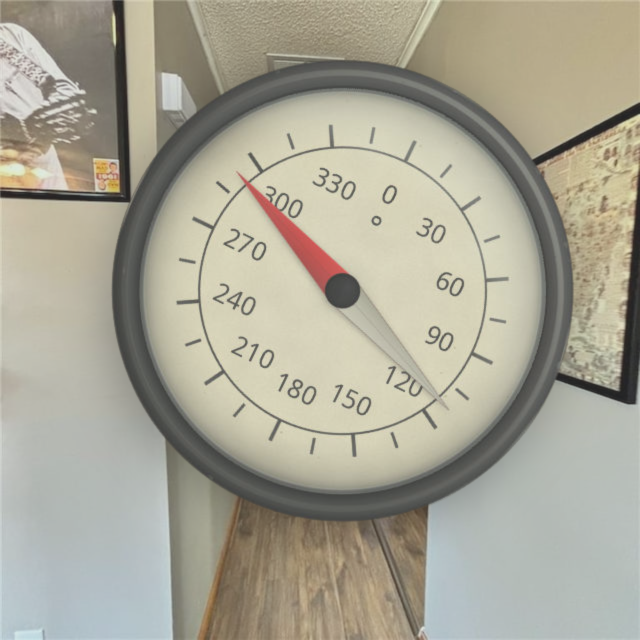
° 292.5
